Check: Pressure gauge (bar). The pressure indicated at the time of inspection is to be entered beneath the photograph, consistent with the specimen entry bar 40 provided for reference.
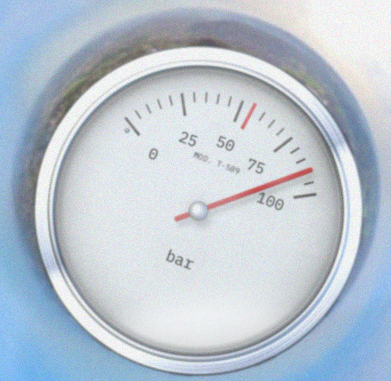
bar 90
